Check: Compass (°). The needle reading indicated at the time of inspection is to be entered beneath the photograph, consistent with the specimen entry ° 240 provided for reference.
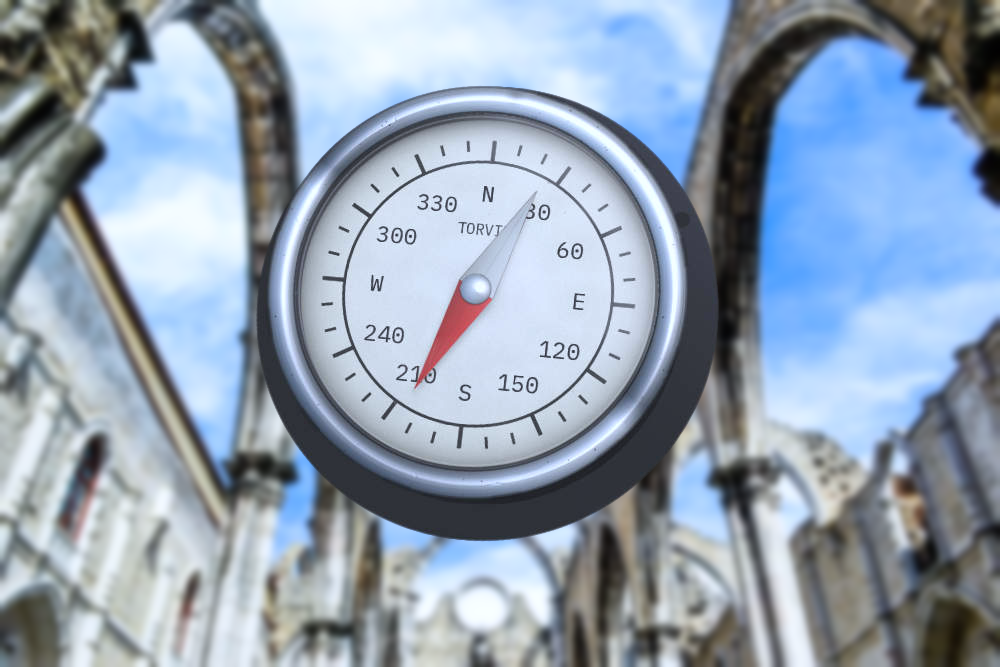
° 205
